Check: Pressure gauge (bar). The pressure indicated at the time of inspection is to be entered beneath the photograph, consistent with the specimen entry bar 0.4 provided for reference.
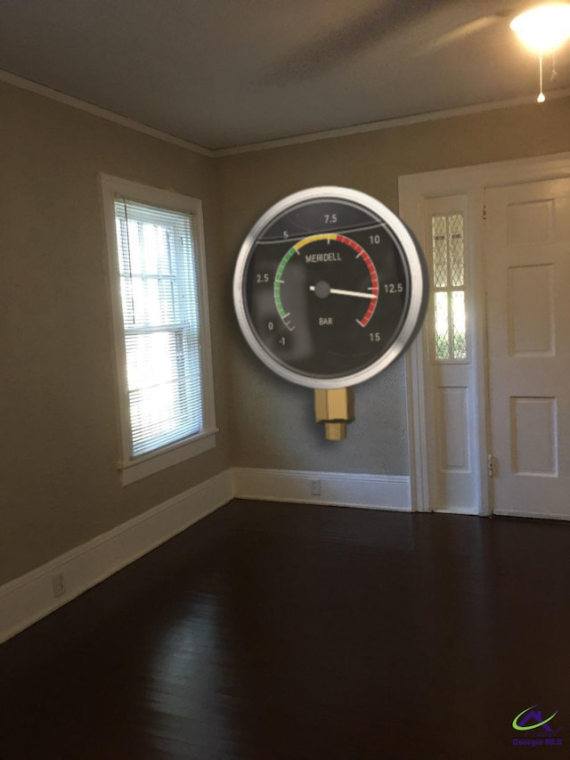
bar 13
